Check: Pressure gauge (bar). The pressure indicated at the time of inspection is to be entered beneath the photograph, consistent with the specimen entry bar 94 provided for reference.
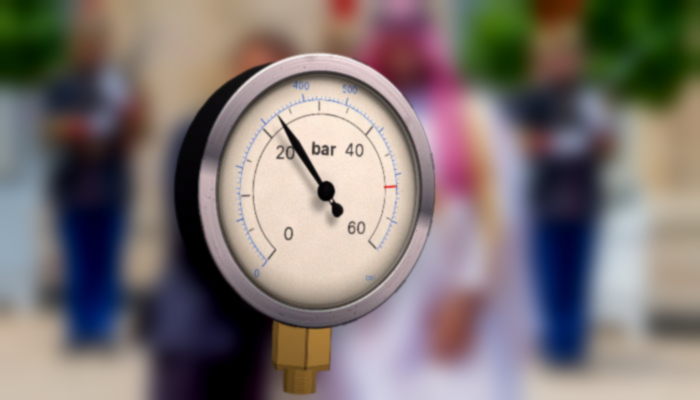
bar 22.5
